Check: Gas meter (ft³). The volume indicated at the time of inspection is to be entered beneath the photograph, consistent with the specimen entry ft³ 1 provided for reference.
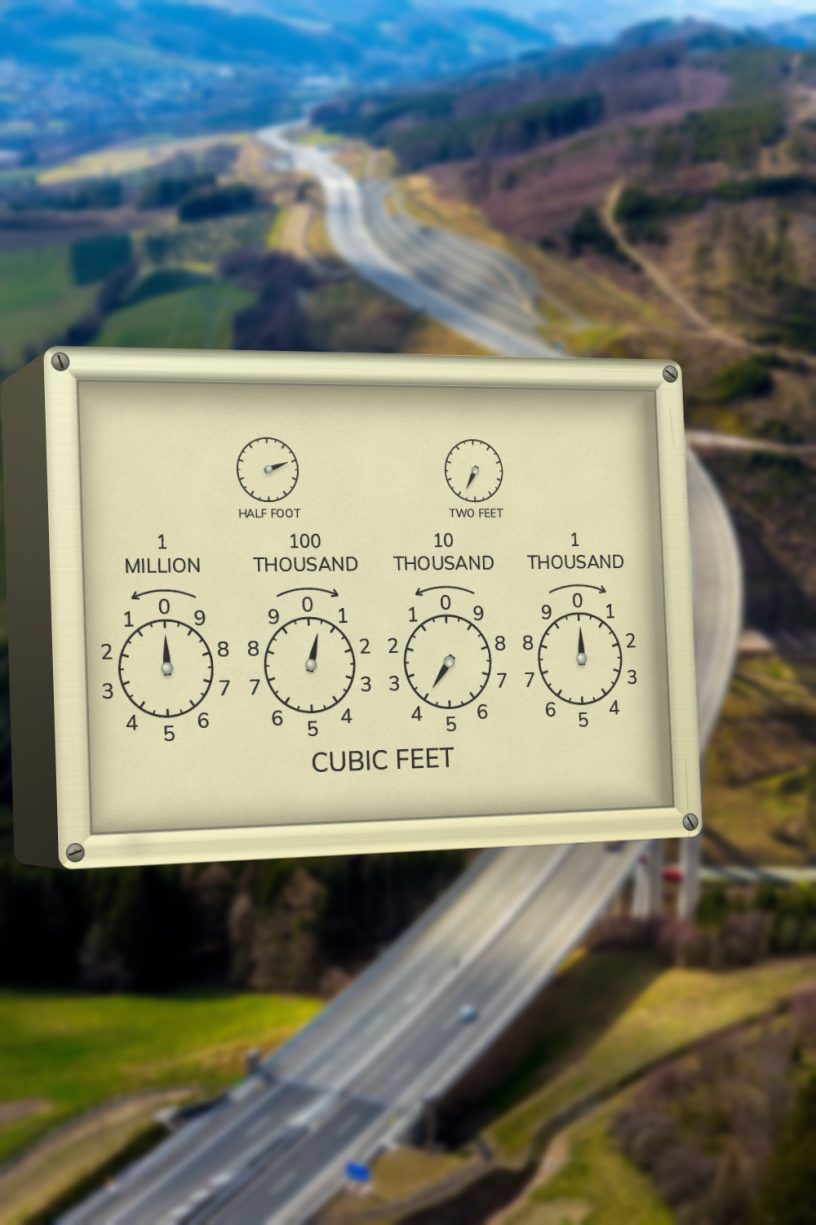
ft³ 4000
